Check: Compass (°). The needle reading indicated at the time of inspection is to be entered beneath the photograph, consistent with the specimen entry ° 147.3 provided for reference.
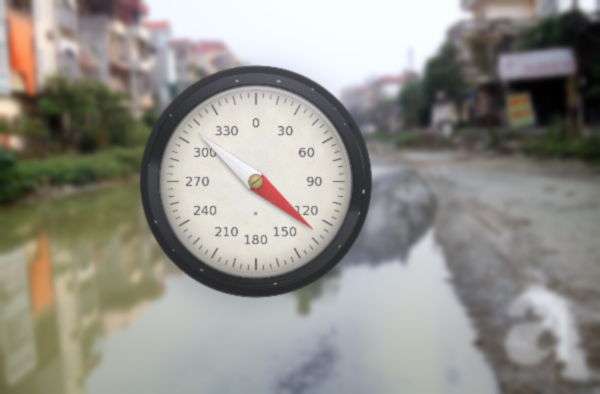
° 130
